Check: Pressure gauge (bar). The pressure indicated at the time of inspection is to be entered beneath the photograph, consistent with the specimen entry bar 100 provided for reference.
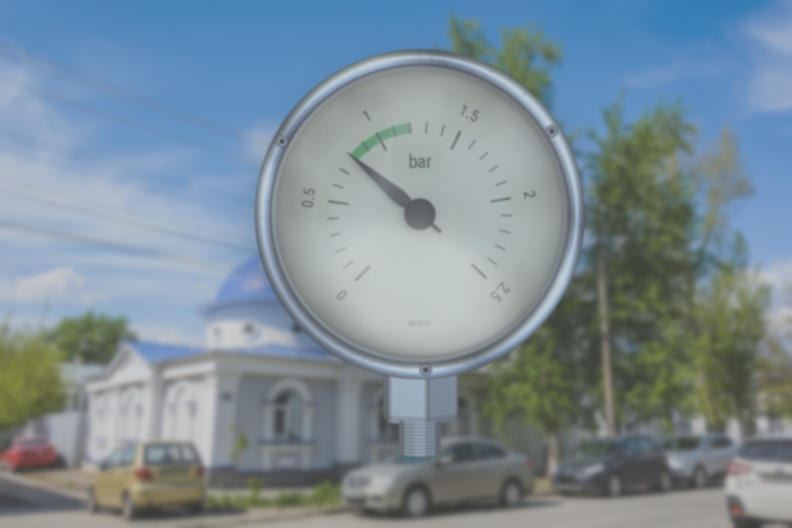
bar 0.8
